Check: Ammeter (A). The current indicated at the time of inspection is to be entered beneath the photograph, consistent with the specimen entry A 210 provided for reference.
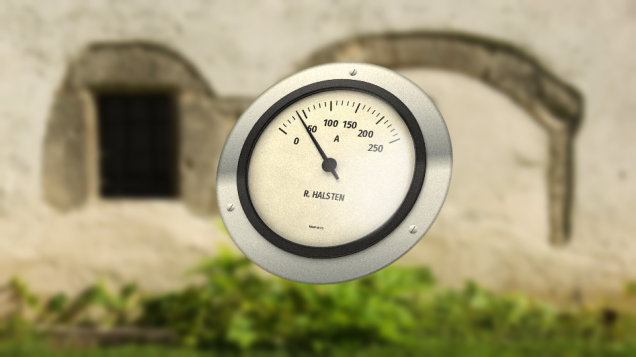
A 40
